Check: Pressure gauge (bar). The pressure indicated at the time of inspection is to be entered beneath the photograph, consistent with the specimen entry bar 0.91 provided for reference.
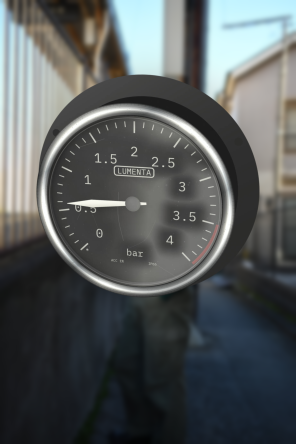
bar 0.6
